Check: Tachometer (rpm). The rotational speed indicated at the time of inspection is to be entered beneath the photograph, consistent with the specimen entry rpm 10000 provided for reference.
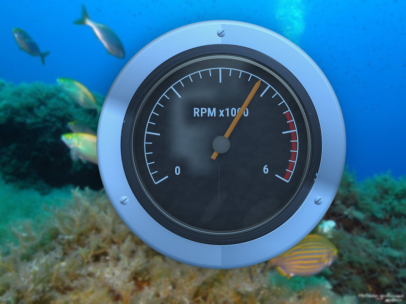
rpm 3800
